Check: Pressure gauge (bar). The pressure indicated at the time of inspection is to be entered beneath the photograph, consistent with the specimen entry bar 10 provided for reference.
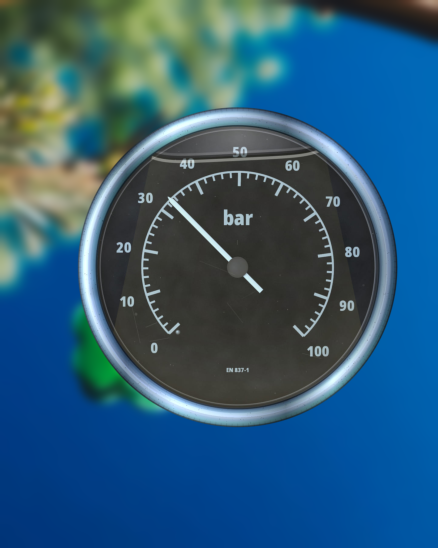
bar 33
